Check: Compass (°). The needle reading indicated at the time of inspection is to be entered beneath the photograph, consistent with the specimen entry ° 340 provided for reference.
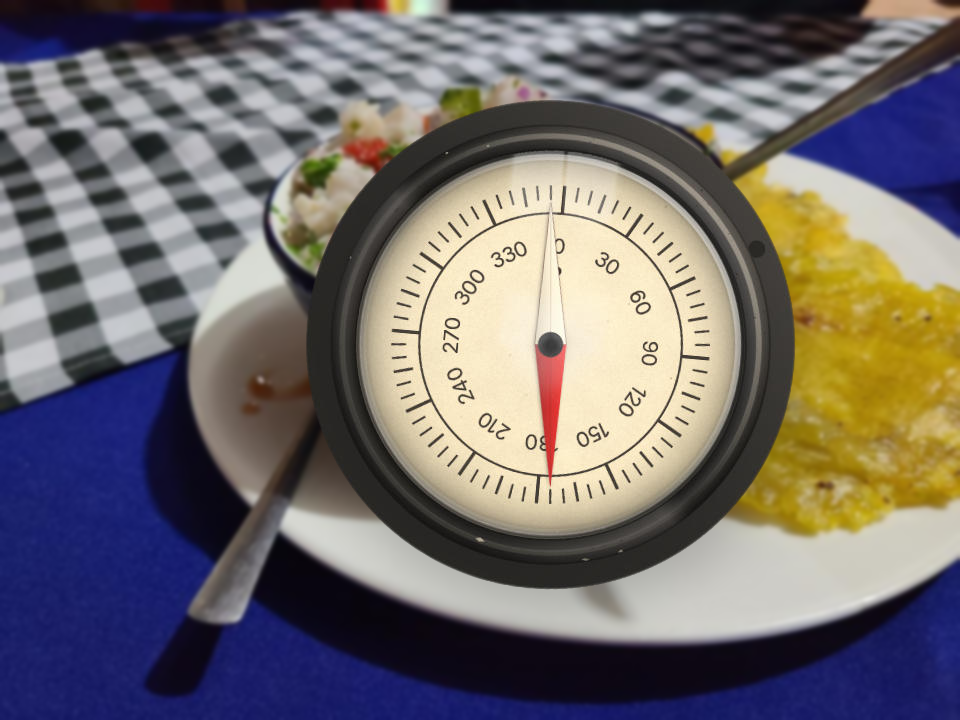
° 175
